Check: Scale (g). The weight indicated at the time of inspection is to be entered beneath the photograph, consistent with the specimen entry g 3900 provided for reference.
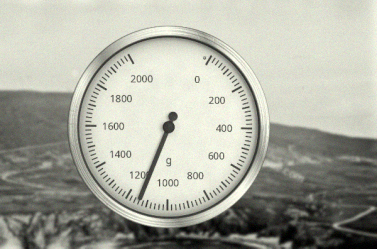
g 1140
